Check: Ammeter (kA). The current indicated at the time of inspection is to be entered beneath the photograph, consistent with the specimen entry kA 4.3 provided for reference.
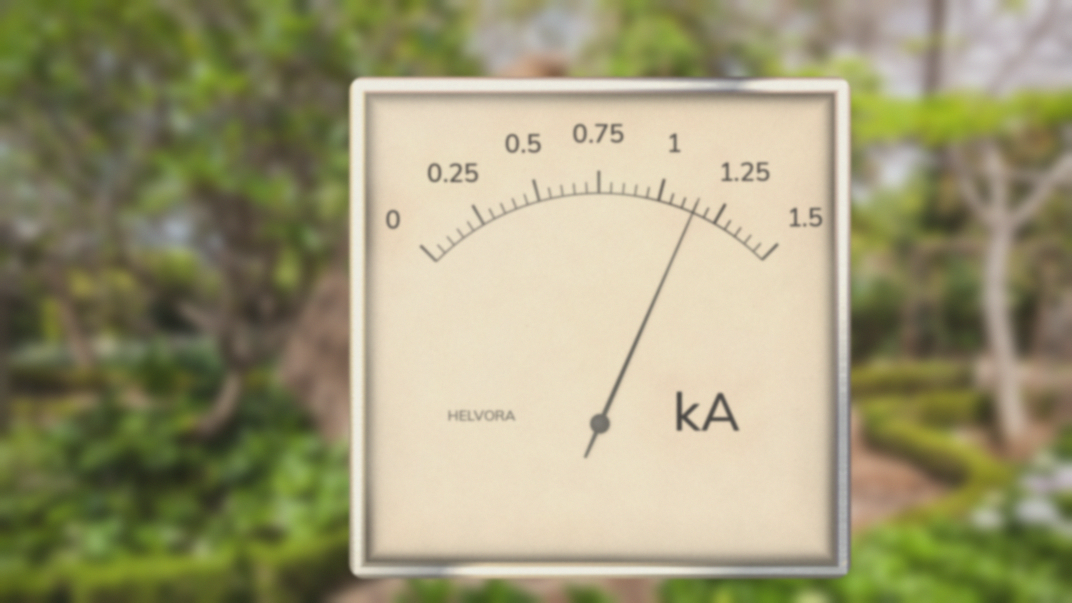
kA 1.15
